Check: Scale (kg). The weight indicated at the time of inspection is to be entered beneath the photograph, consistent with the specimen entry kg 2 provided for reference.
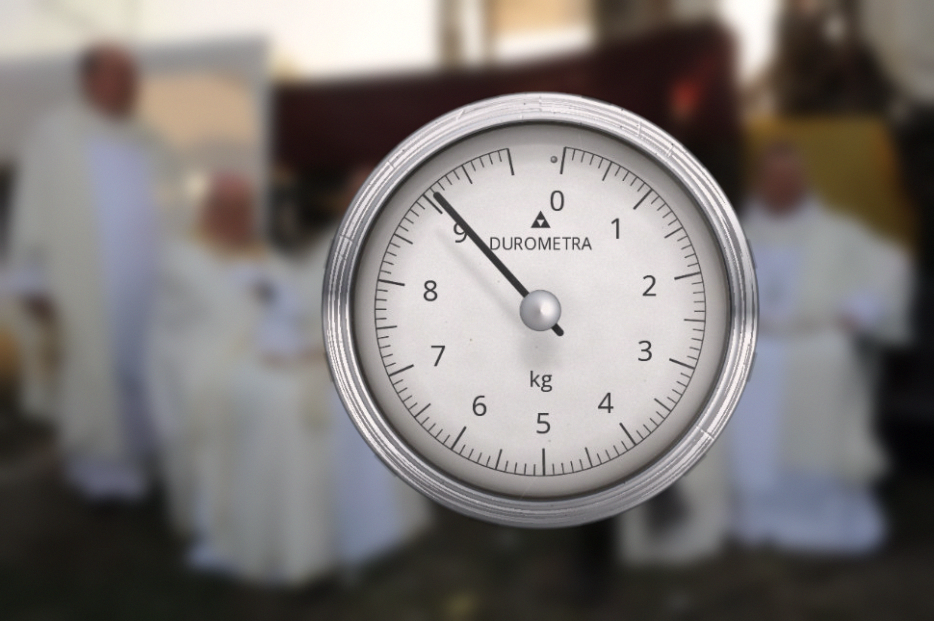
kg 9.1
